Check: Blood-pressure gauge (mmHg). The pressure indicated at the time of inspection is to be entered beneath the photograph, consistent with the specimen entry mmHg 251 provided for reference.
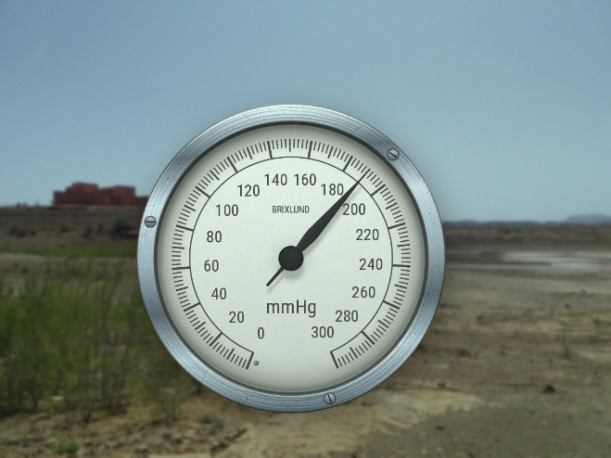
mmHg 190
